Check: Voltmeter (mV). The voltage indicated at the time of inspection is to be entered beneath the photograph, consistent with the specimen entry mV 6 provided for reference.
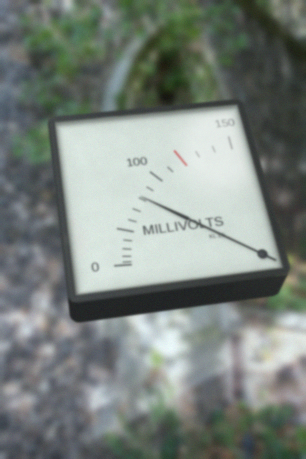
mV 80
